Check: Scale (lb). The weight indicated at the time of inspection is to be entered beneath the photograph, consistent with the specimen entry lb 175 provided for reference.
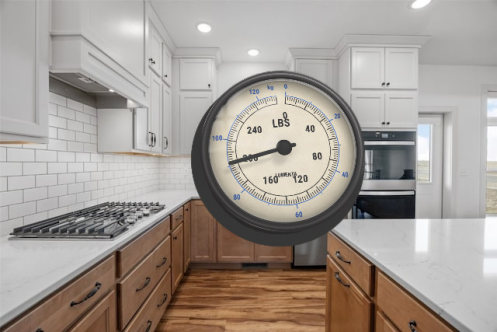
lb 200
